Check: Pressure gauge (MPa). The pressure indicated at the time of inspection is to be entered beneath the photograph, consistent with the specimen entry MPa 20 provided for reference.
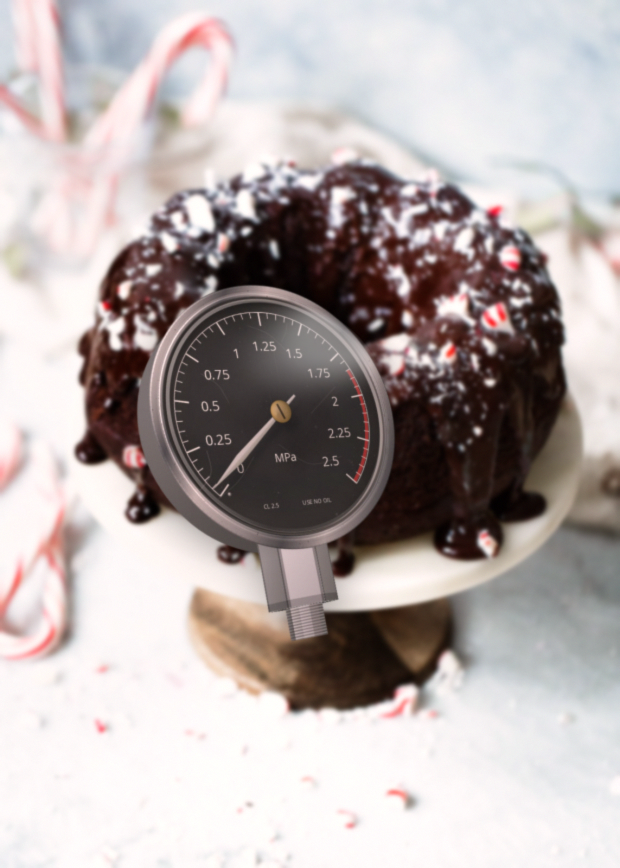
MPa 0.05
